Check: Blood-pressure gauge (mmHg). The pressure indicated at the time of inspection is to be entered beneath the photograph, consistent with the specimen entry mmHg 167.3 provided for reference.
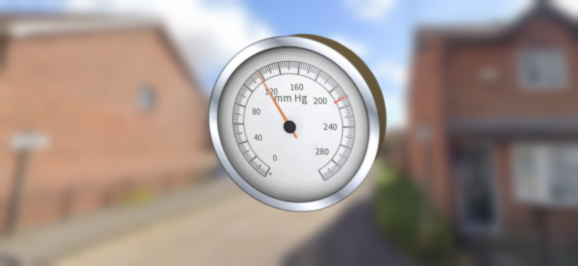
mmHg 120
